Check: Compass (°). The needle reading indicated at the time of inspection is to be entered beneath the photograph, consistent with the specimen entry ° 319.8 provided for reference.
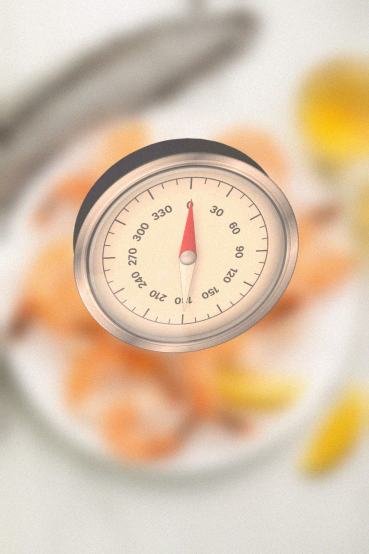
° 0
